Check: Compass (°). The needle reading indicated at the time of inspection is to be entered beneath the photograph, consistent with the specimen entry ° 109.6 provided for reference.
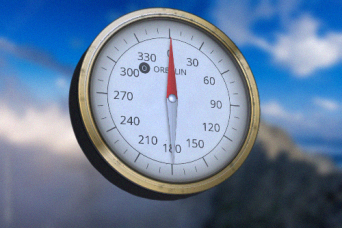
° 0
